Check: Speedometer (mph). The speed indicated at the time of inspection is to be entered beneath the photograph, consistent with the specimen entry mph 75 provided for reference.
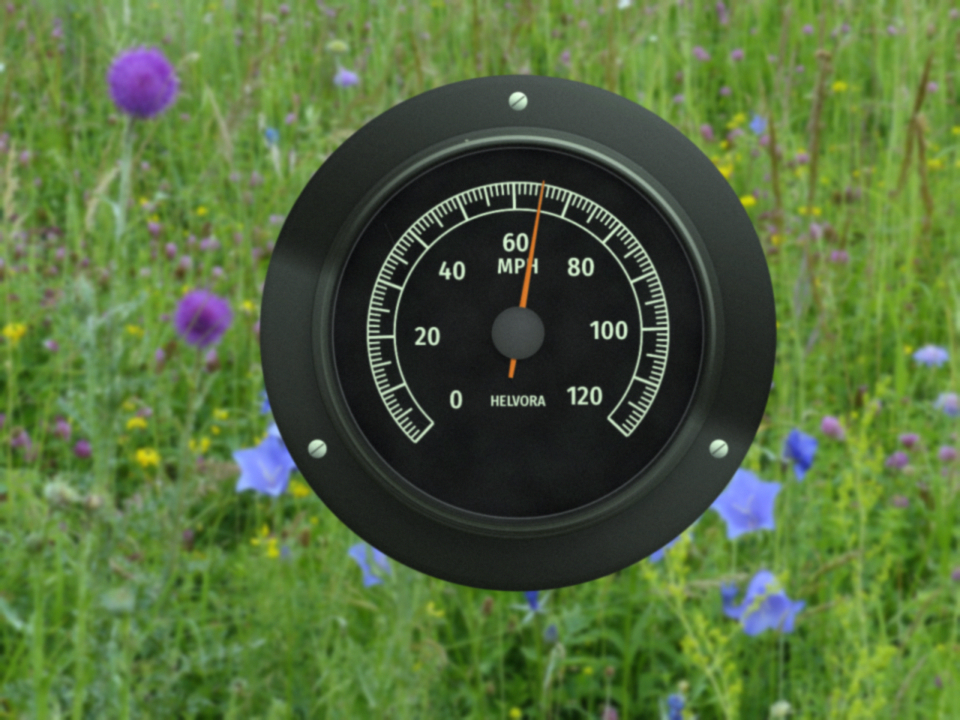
mph 65
